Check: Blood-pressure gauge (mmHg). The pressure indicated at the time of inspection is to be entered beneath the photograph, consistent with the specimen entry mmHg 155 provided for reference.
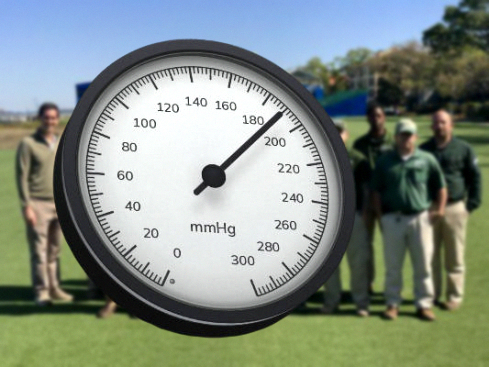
mmHg 190
